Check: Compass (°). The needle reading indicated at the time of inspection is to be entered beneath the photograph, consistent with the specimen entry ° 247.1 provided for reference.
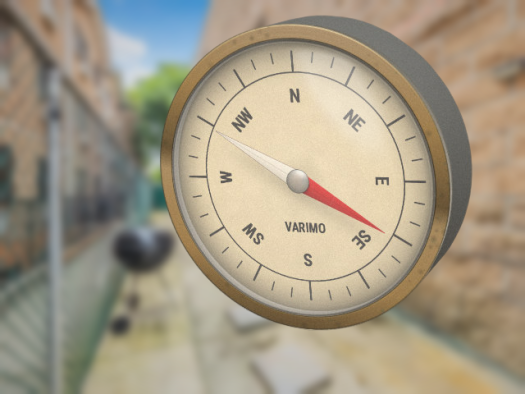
° 120
